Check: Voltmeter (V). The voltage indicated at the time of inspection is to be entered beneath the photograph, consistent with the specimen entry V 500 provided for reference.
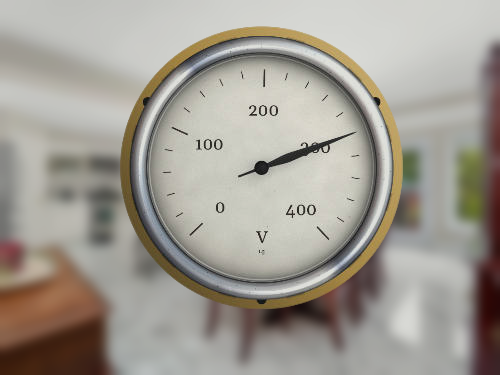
V 300
